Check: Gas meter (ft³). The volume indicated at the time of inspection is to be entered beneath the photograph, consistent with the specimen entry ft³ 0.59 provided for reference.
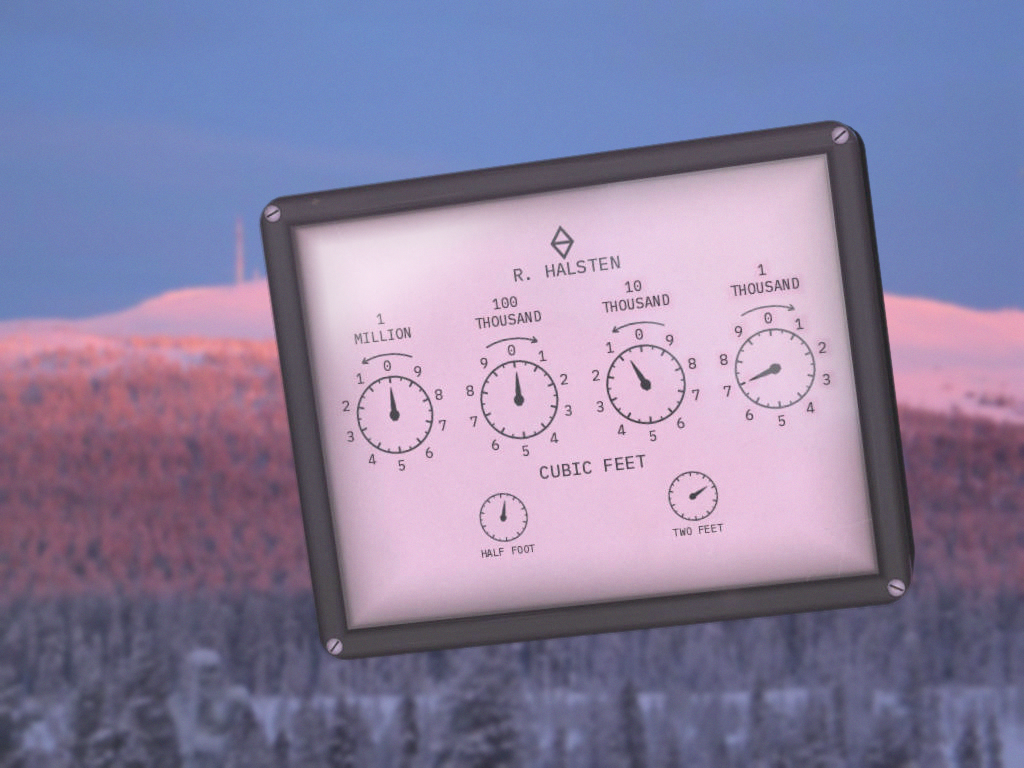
ft³ 700
